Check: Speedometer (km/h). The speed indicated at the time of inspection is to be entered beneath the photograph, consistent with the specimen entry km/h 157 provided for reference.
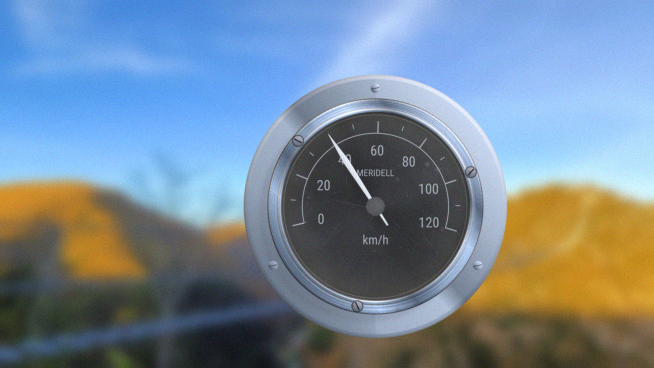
km/h 40
